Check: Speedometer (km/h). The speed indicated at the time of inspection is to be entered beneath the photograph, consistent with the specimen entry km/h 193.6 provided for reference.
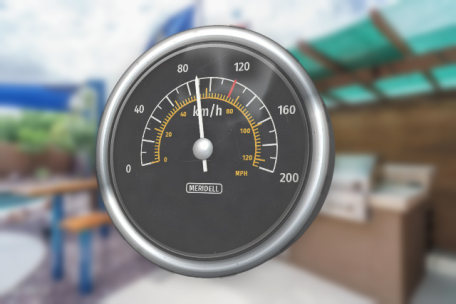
km/h 90
